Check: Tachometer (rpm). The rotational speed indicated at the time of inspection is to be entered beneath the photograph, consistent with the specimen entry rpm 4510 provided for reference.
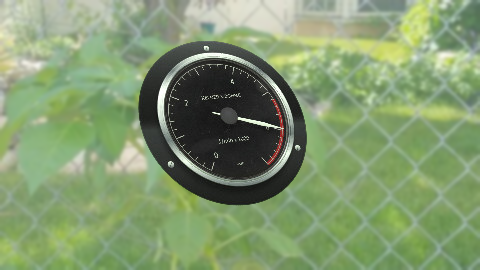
rpm 6000
